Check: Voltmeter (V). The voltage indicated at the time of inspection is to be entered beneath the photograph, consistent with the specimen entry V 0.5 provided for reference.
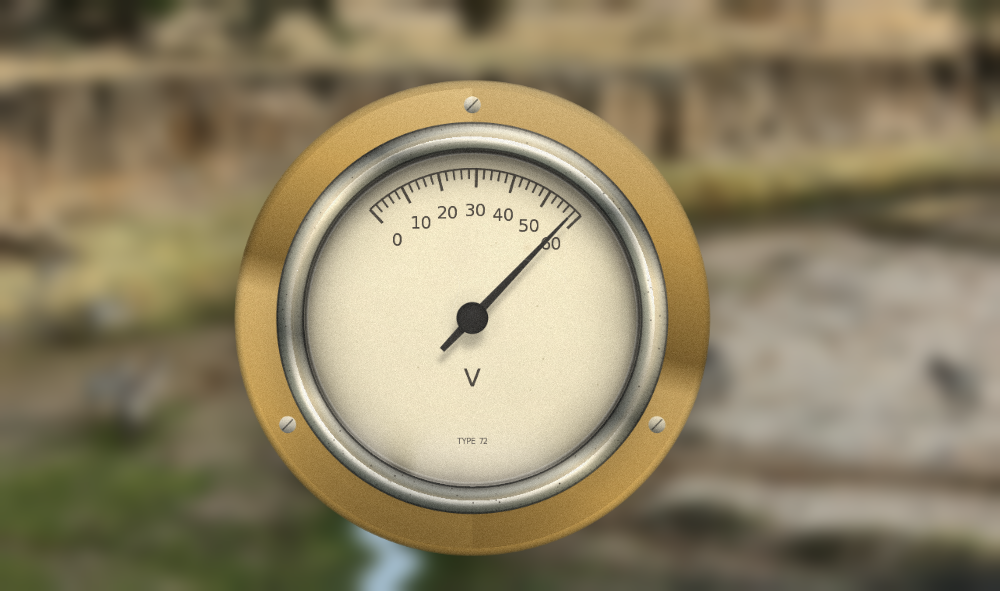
V 58
